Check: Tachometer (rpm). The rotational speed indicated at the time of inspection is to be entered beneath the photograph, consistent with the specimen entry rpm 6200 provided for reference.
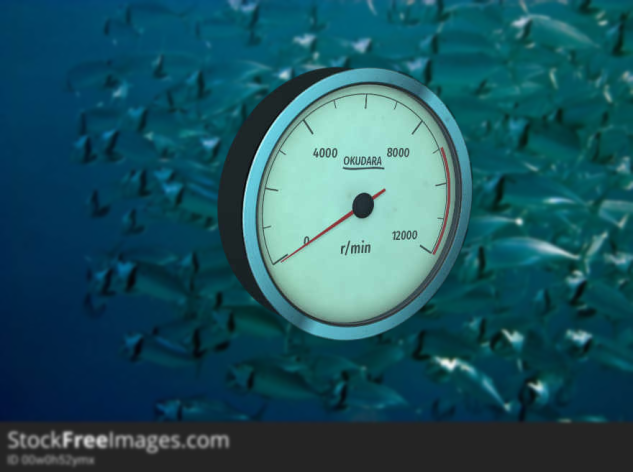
rpm 0
